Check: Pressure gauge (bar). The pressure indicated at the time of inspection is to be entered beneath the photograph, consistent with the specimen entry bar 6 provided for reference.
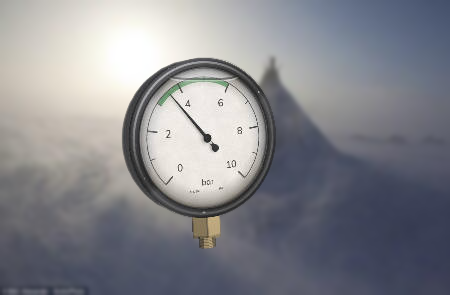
bar 3.5
